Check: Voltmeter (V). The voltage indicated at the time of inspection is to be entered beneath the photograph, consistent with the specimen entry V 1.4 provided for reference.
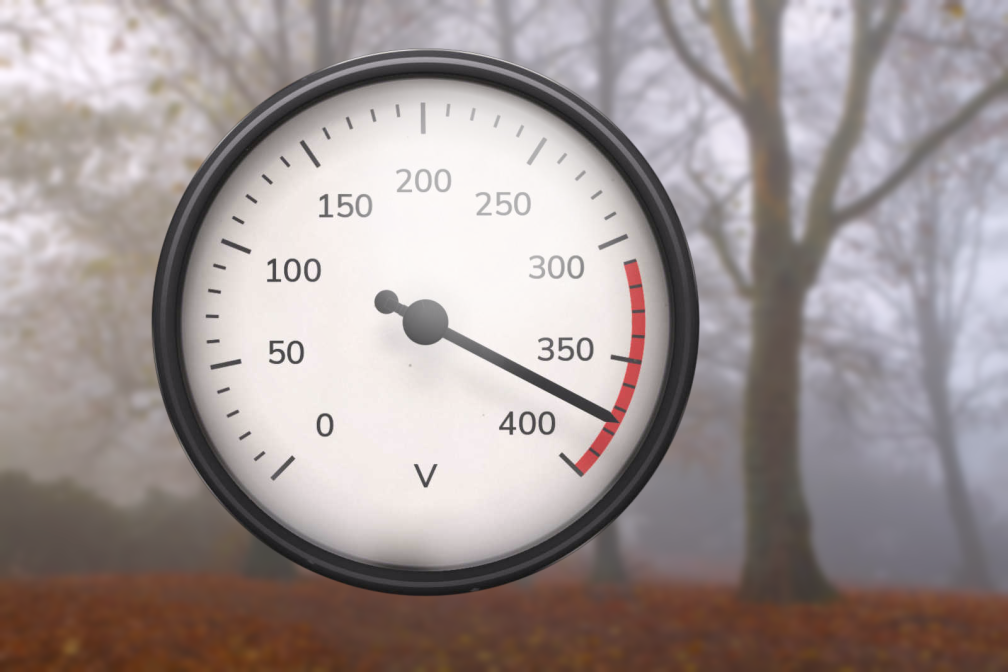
V 375
